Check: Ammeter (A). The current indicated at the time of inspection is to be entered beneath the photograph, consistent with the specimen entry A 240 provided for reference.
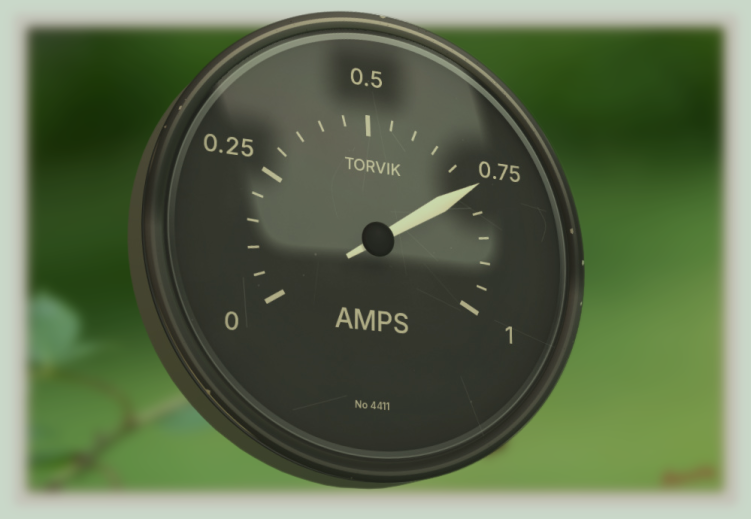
A 0.75
